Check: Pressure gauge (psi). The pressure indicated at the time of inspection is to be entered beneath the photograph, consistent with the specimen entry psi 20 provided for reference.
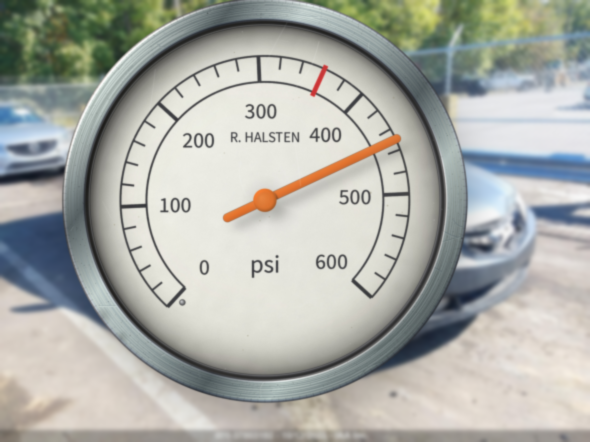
psi 450
